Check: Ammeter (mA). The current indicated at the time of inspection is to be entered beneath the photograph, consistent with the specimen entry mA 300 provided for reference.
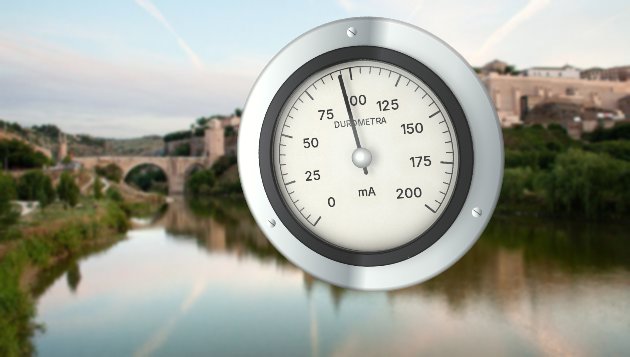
mA 95
